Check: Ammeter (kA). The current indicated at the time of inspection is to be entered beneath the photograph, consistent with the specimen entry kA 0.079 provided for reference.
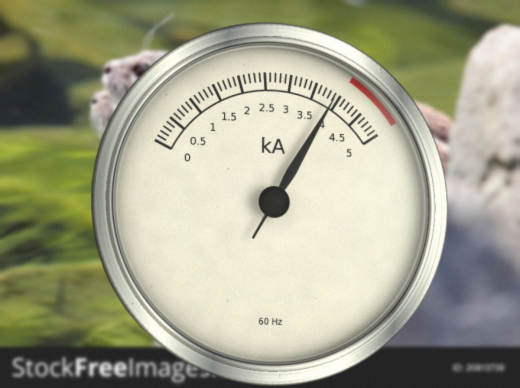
kA 3.9
